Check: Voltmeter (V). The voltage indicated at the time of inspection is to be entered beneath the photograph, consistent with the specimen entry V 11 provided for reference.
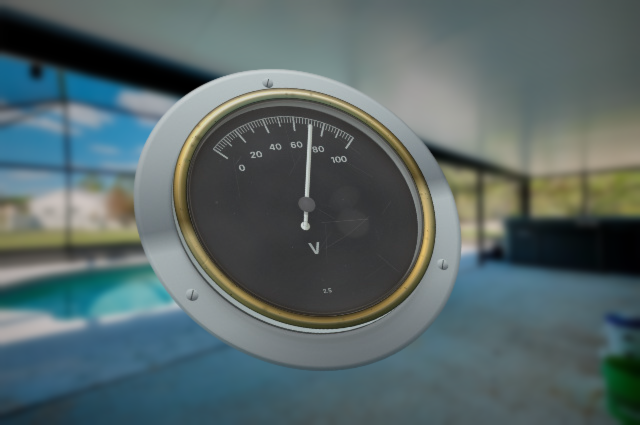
V 70
